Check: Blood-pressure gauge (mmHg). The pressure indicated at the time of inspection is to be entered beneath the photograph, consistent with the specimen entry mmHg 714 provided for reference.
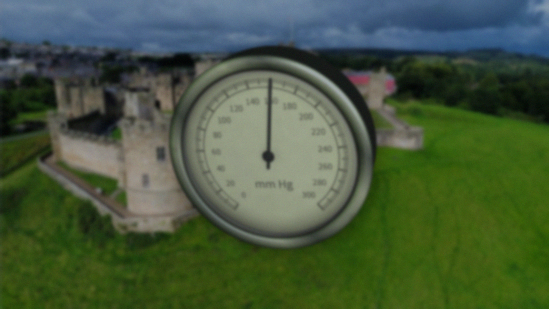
mmHg 160
